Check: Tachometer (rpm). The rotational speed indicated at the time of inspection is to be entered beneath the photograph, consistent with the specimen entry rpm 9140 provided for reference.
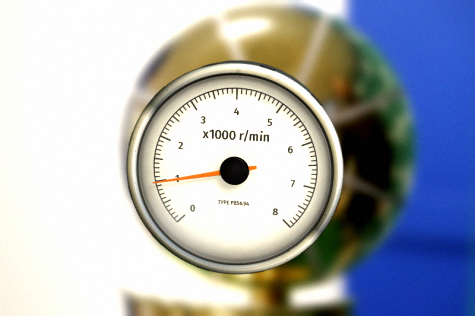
rpm 1000
